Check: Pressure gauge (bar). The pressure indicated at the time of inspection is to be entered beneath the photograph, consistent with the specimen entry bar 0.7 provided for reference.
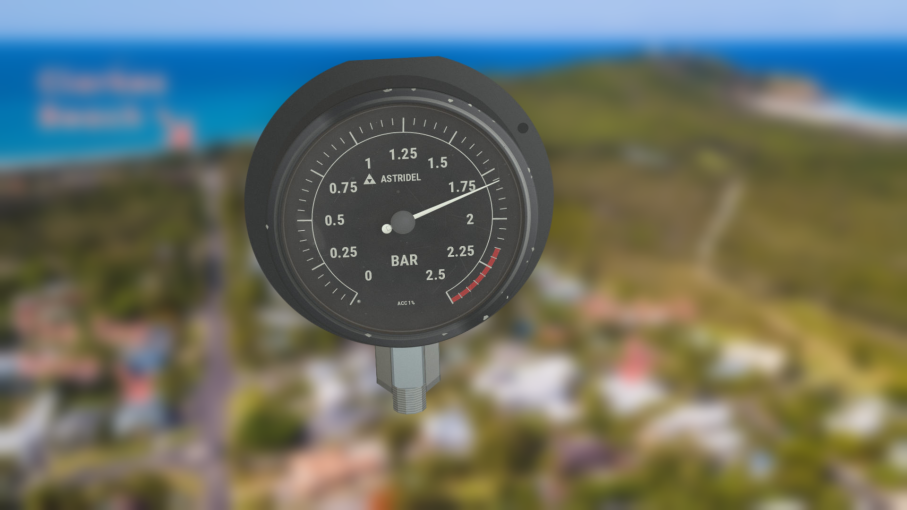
bar 1.8
